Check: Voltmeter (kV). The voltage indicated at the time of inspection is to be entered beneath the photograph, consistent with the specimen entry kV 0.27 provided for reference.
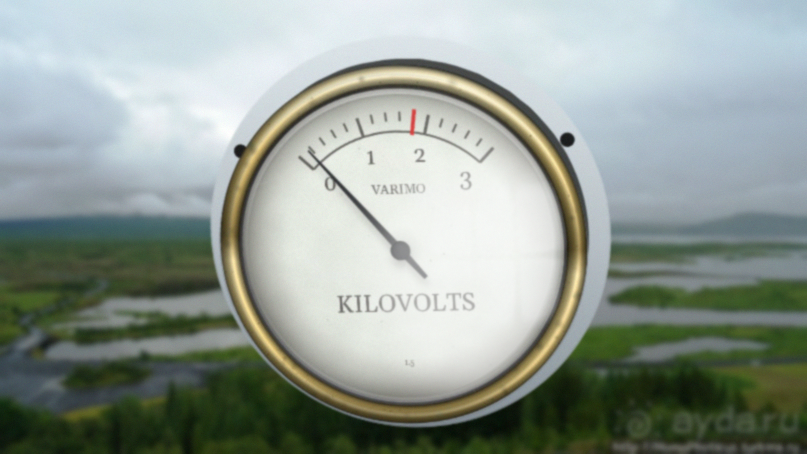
kV 0.2
